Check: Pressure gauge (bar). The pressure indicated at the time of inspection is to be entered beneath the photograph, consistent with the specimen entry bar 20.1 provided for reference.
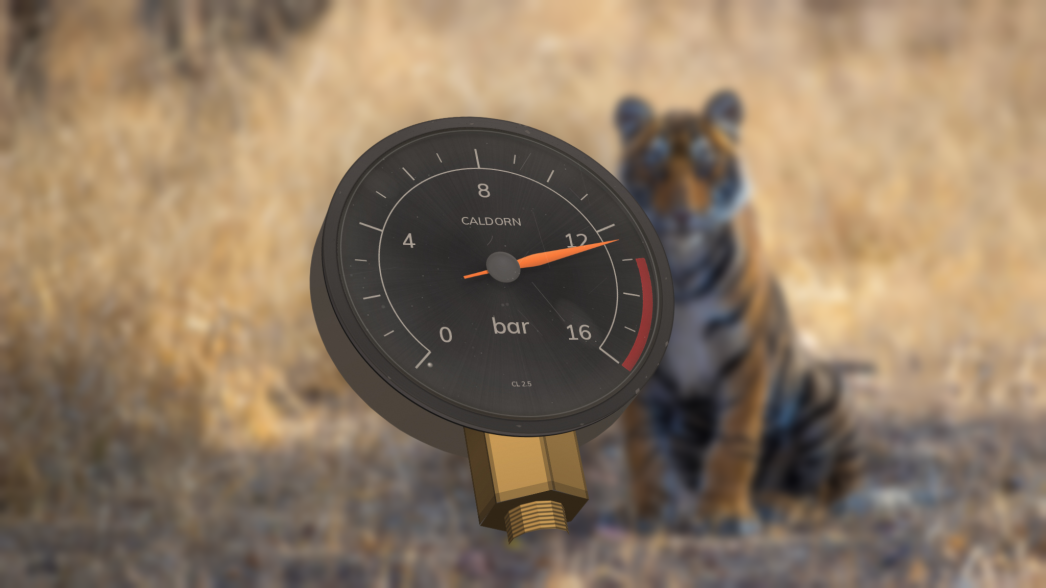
bar 12.5
